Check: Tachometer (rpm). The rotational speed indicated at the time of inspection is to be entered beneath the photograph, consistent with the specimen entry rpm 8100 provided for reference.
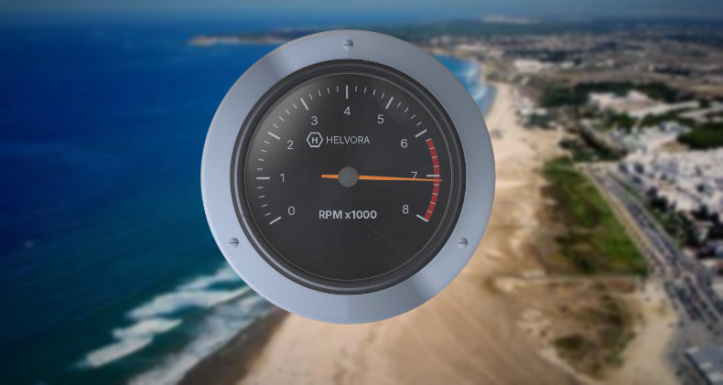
rpm 7100
